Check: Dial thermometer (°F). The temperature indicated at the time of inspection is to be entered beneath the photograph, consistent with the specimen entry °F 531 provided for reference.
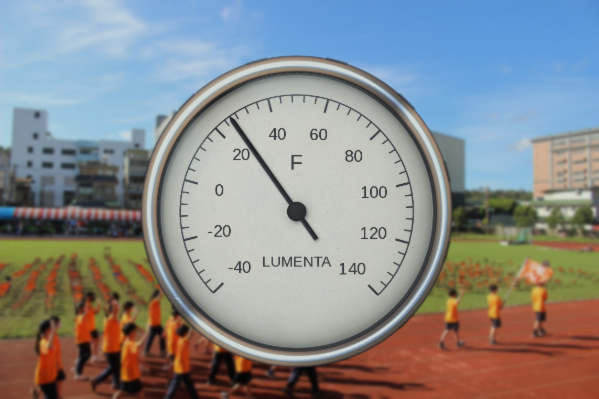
°F 26
